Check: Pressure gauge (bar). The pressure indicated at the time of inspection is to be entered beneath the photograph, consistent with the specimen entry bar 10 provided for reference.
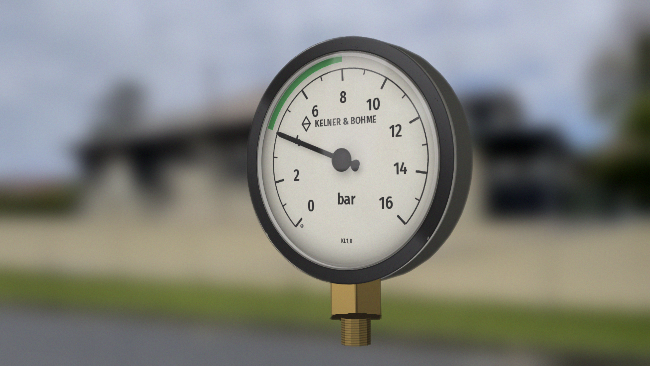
bar 4
